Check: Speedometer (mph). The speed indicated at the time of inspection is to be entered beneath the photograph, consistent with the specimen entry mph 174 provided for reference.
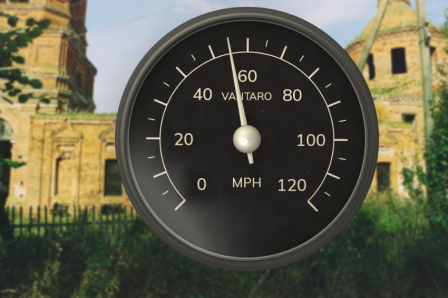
mph 55
